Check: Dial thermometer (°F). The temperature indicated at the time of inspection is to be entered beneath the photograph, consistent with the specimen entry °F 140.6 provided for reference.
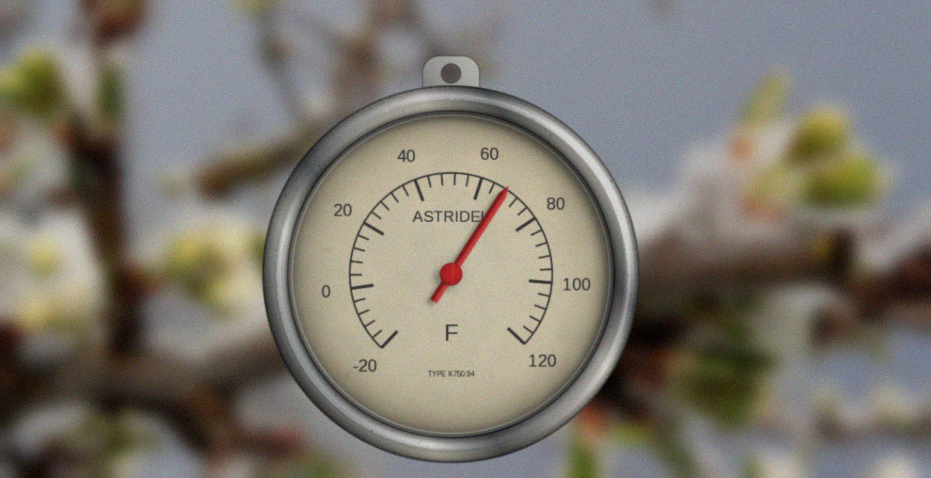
°F 68
